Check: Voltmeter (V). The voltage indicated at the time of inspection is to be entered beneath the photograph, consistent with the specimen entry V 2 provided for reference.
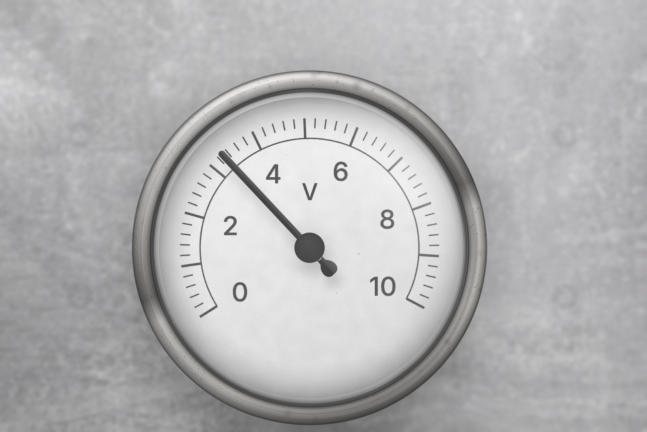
V 3.3
